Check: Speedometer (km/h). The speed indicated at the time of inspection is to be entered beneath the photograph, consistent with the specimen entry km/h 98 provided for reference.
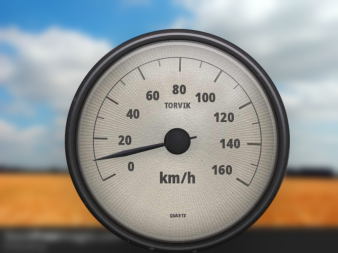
km/h 10
